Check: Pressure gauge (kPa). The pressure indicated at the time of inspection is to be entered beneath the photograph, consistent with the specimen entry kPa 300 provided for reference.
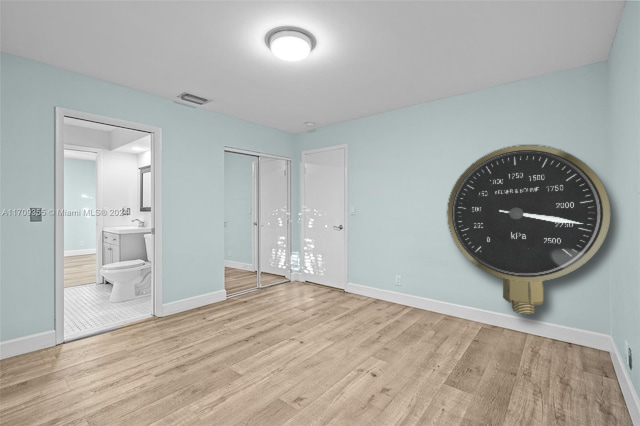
kPa 2200
